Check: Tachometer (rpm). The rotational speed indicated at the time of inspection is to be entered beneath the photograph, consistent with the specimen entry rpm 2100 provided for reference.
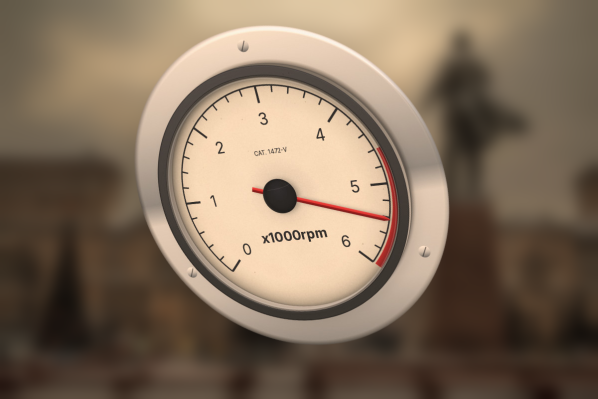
rpm 5400
